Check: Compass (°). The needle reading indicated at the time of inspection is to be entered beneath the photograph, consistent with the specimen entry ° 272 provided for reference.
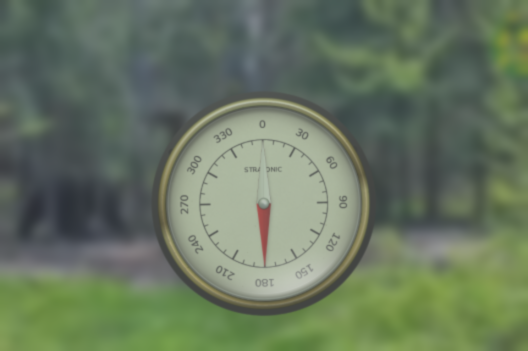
° 180
